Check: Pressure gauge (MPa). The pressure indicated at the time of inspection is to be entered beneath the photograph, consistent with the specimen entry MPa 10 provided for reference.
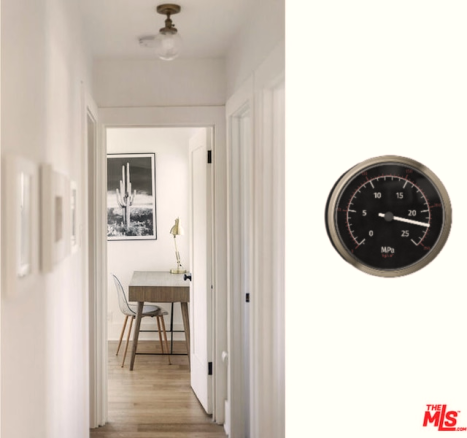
MPa 22
